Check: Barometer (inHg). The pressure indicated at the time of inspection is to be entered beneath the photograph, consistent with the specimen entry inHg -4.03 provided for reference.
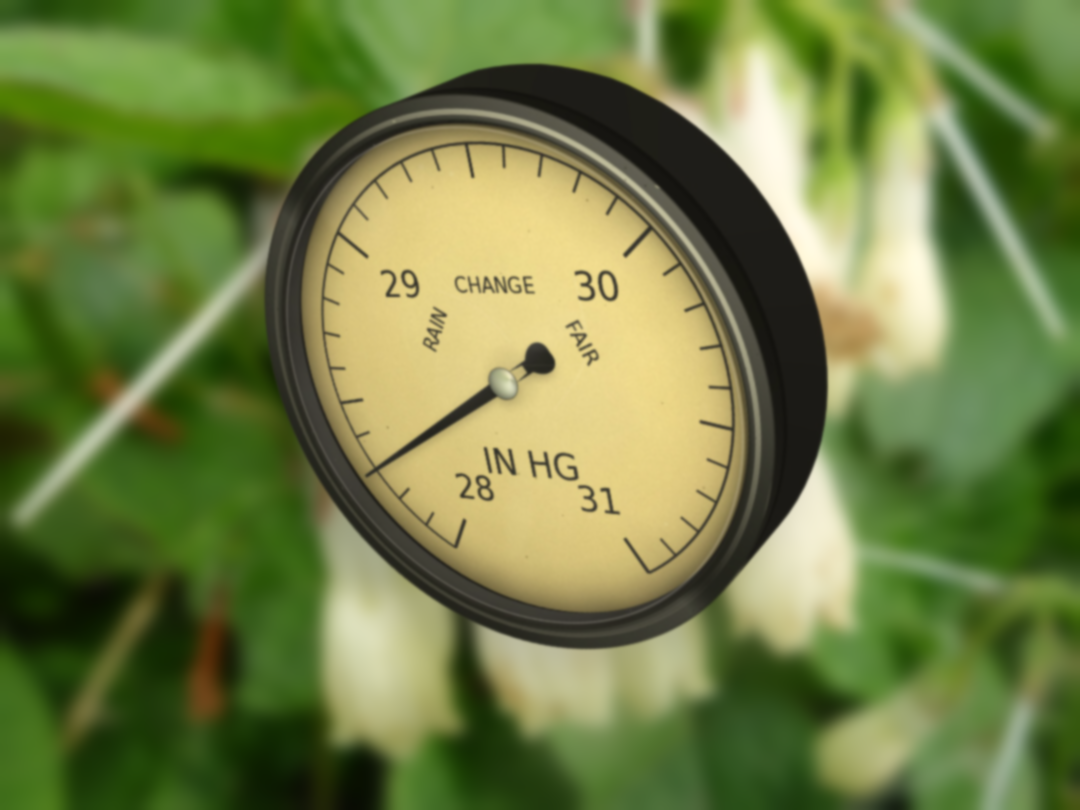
inHg 28.3
